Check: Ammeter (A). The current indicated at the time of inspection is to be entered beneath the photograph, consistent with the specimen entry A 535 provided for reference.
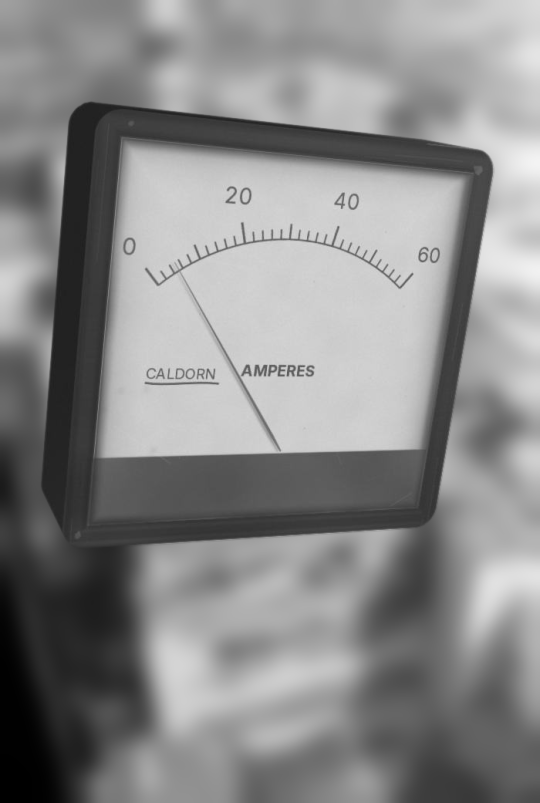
A 5
